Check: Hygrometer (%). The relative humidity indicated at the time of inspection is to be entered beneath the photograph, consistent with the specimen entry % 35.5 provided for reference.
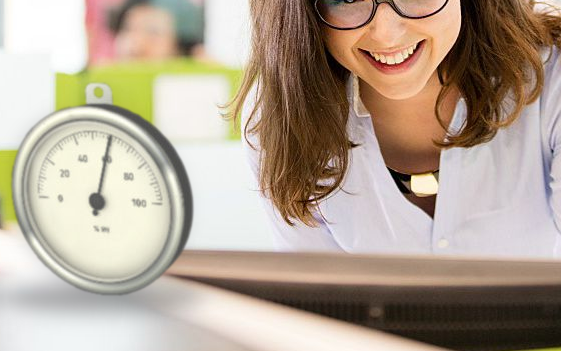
% 60
